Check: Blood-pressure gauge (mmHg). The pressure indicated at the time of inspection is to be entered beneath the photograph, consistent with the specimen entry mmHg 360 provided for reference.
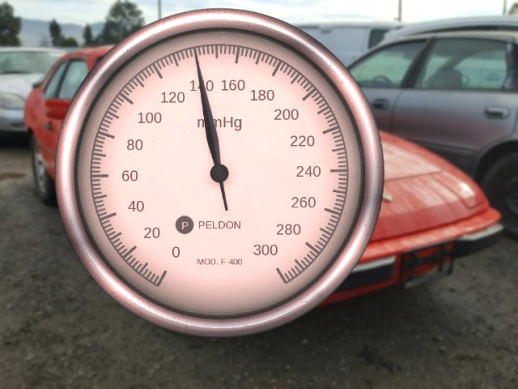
mmHg 140
